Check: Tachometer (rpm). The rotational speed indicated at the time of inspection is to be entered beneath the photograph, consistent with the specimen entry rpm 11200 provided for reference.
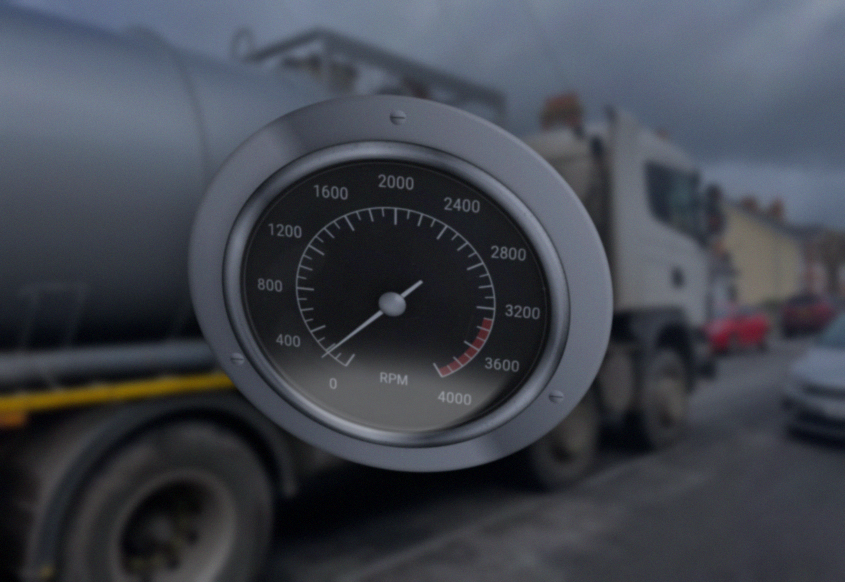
rpm 200
